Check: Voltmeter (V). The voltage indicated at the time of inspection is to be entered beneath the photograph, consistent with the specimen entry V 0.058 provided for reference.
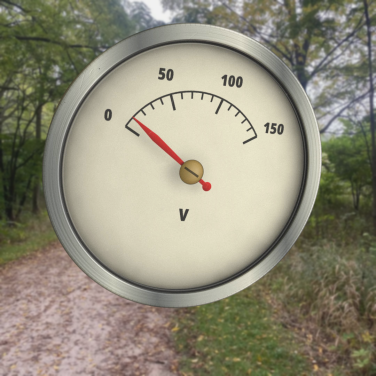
V 10
